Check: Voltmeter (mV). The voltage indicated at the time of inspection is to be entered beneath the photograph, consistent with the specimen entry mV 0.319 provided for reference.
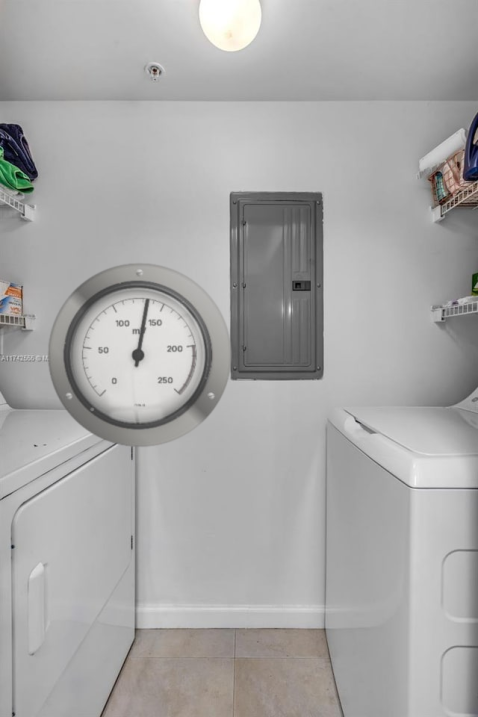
mV 135
